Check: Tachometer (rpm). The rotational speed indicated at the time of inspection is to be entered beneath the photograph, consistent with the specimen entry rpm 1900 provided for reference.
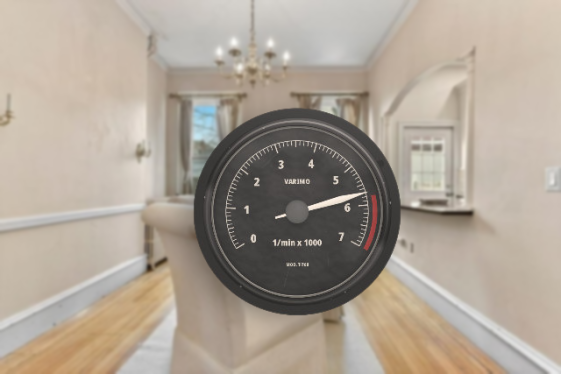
rpm 5700
